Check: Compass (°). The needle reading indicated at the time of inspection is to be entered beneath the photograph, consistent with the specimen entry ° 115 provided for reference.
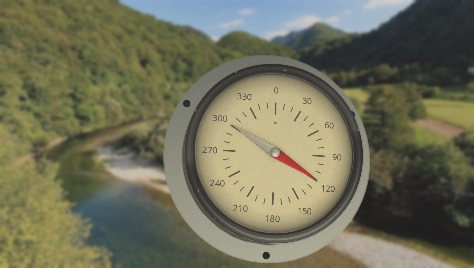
° 120
